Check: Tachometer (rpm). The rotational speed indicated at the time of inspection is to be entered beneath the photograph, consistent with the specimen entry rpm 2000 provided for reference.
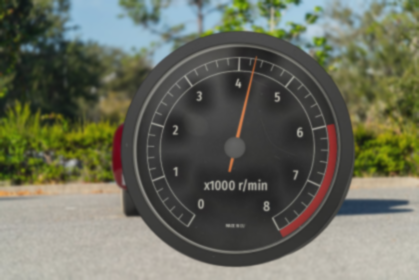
rpm 4300
